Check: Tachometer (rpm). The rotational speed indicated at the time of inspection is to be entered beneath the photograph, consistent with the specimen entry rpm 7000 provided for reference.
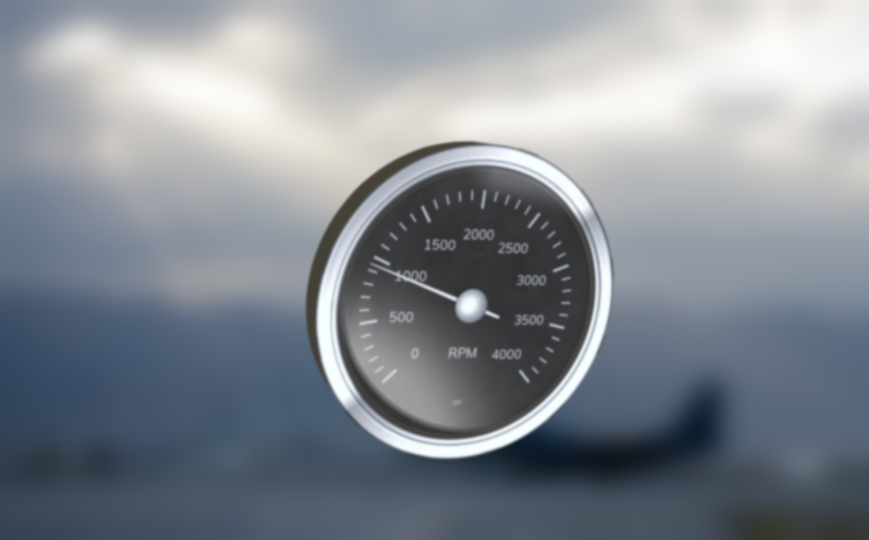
rpm 950
